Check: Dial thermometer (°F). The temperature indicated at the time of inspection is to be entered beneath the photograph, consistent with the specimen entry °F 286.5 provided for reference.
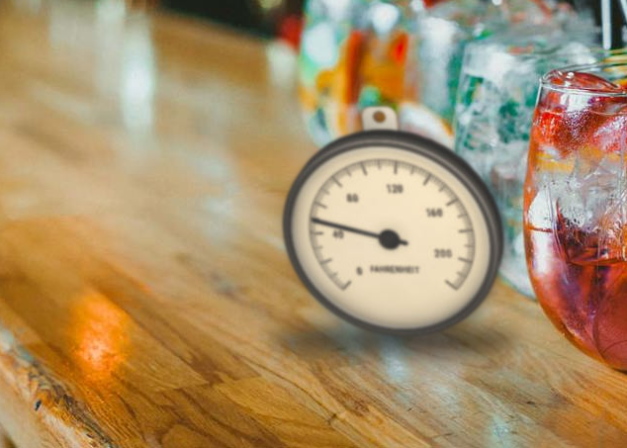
°F 50
